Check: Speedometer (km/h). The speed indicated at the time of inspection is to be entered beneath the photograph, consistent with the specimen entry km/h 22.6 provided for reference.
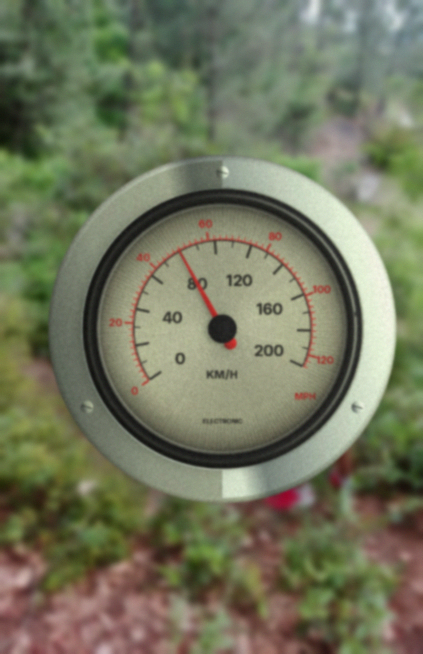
km/h 80
